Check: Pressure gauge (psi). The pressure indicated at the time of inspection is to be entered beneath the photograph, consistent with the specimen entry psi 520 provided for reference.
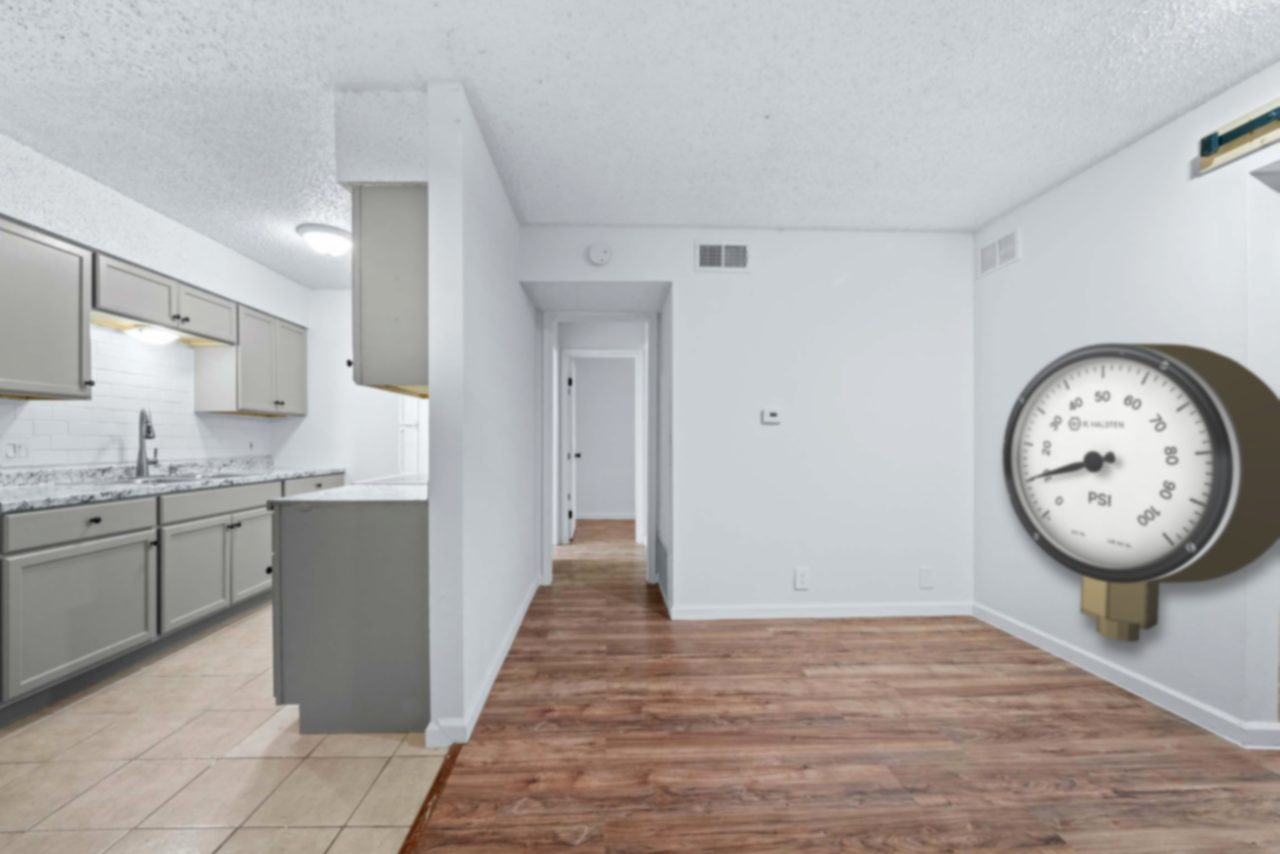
psi 10
